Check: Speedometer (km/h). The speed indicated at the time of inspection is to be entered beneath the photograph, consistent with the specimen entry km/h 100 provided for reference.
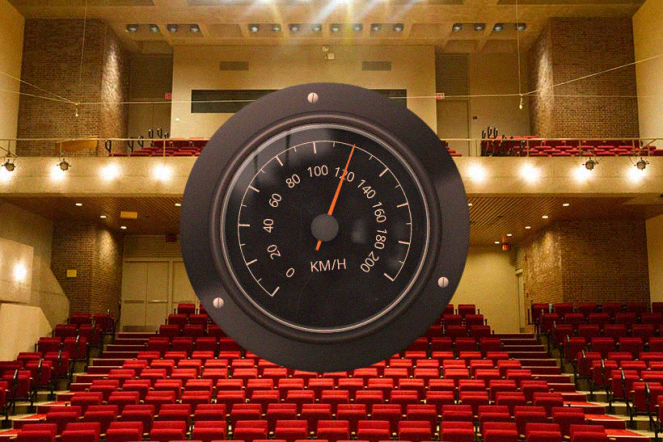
km/h 120
